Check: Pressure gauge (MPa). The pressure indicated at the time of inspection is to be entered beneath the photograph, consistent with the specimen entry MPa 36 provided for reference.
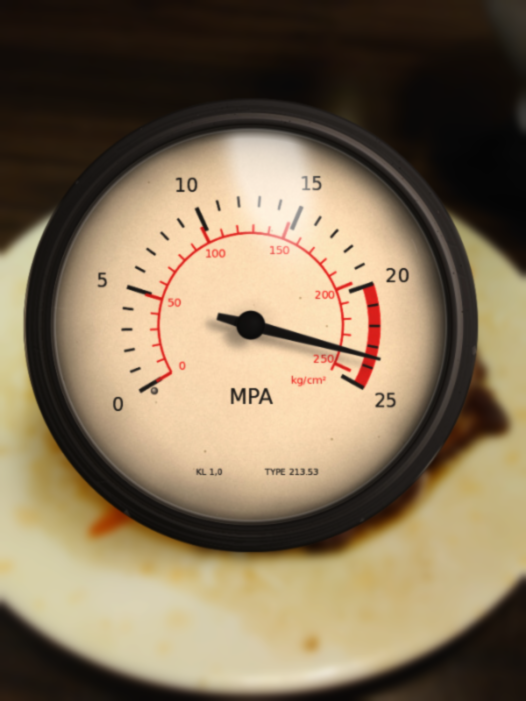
MPa 23.5
